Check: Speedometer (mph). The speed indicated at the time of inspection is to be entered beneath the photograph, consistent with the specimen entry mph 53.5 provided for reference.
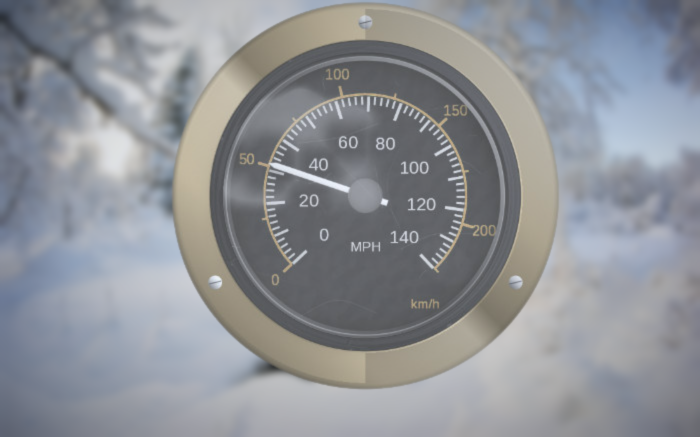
mph 32
